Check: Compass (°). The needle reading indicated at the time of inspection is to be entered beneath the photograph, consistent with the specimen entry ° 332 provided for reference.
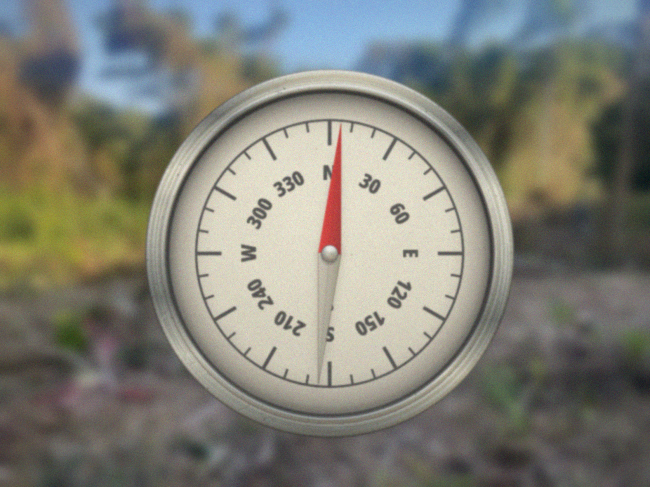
° 5
